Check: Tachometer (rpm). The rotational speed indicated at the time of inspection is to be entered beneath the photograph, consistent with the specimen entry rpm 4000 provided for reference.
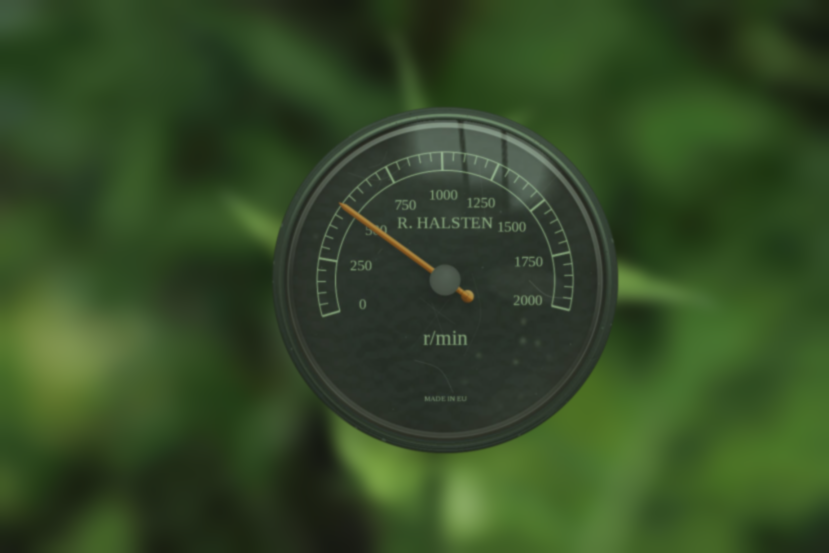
rpm 500
